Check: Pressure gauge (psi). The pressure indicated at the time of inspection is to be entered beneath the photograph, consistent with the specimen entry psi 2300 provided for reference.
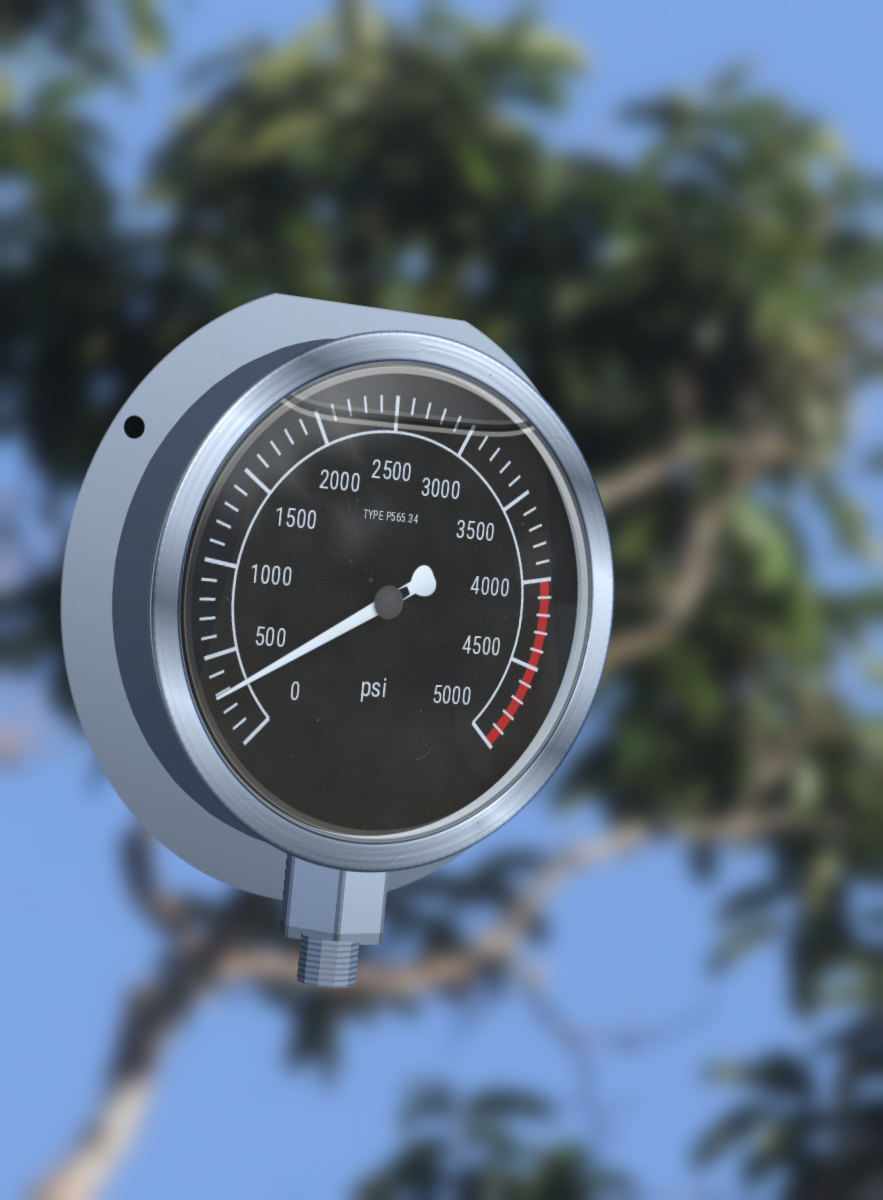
psi 300
